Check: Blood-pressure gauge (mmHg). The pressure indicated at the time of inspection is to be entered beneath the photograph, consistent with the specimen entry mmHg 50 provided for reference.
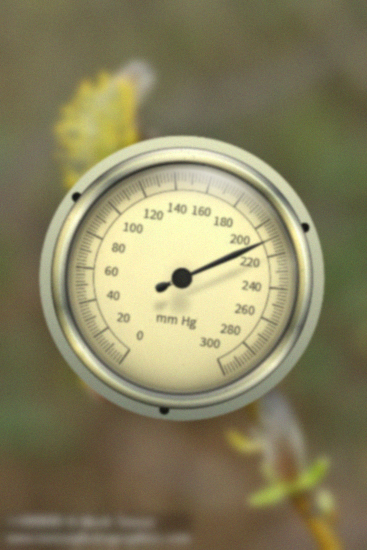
mmHg 210
